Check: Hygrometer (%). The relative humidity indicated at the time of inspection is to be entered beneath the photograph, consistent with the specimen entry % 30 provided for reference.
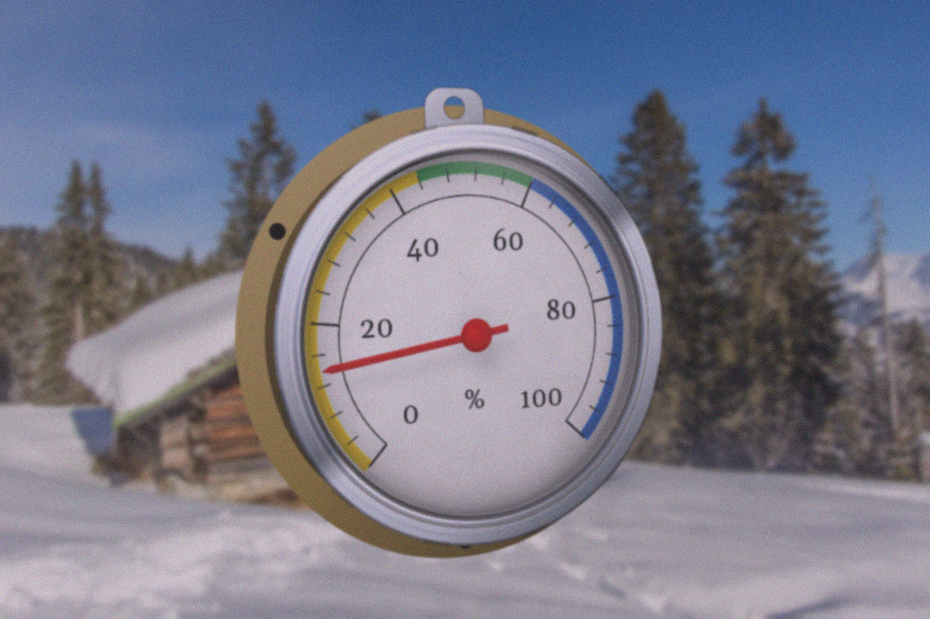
% 14
